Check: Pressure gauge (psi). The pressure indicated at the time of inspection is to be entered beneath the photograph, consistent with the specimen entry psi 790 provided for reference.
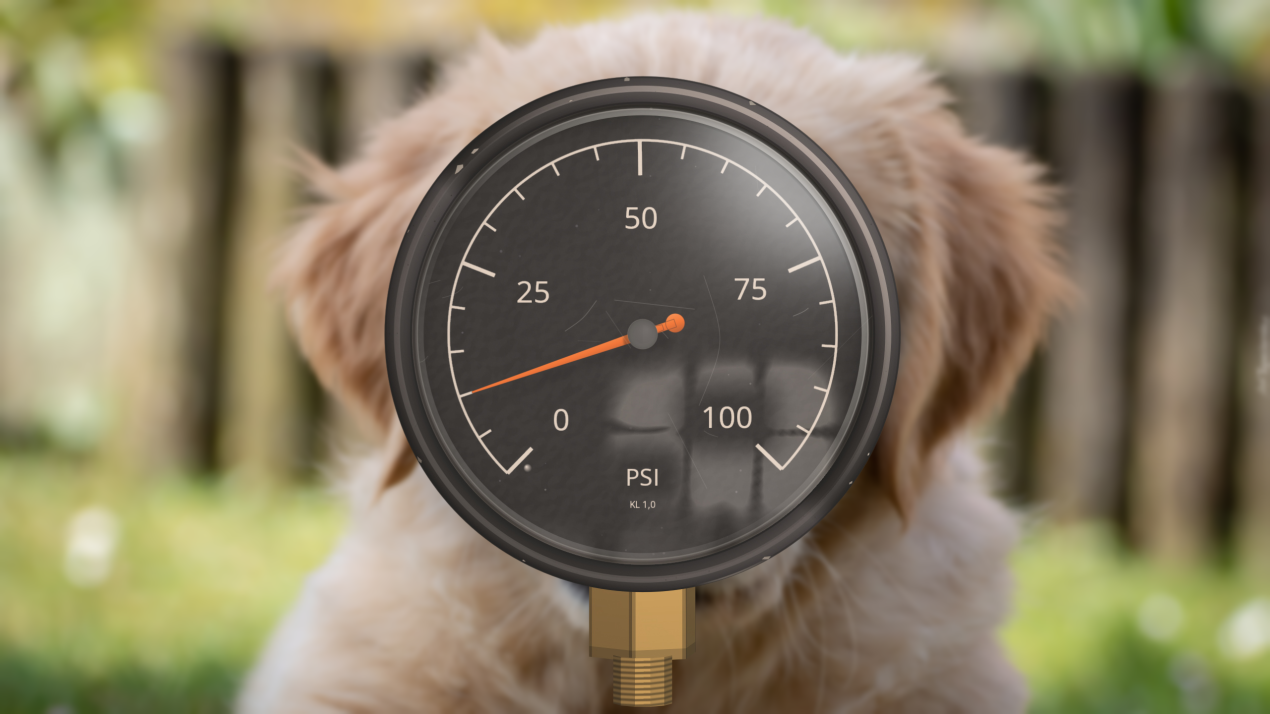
psi 10
